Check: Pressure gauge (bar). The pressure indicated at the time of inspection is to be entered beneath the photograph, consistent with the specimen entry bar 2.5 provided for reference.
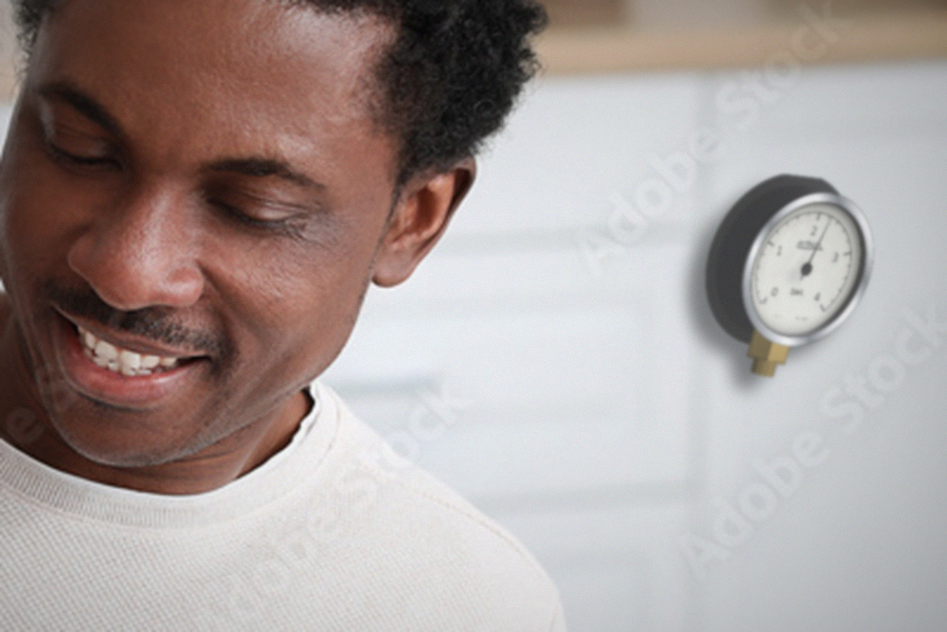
bar 2.2
